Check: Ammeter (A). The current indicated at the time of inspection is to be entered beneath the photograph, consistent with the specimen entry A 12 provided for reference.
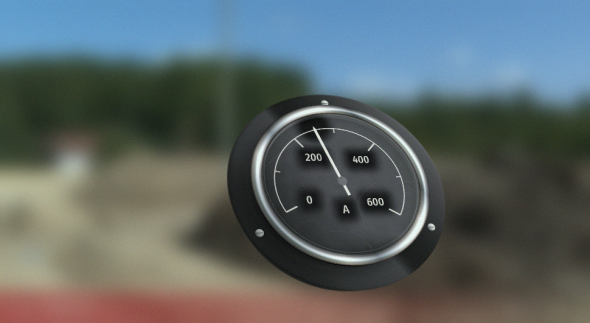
A 250
